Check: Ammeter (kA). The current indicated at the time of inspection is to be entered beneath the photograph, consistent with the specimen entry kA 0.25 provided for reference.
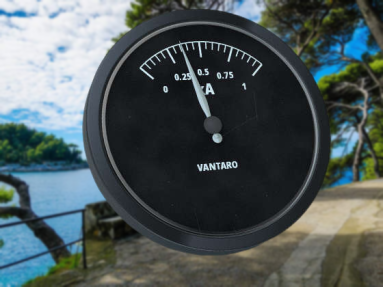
kA 0.35
